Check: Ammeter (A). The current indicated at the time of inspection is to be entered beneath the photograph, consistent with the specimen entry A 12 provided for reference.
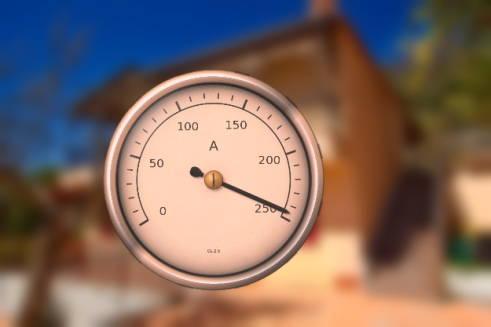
A 245
